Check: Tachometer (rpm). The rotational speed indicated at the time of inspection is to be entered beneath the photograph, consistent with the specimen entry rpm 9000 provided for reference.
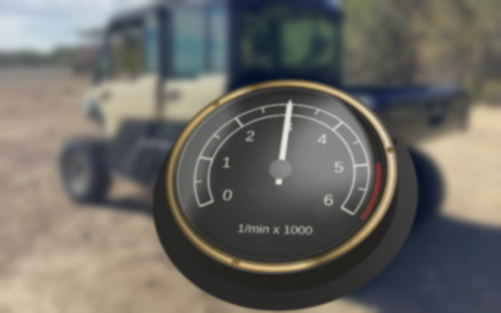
rpm 3000
